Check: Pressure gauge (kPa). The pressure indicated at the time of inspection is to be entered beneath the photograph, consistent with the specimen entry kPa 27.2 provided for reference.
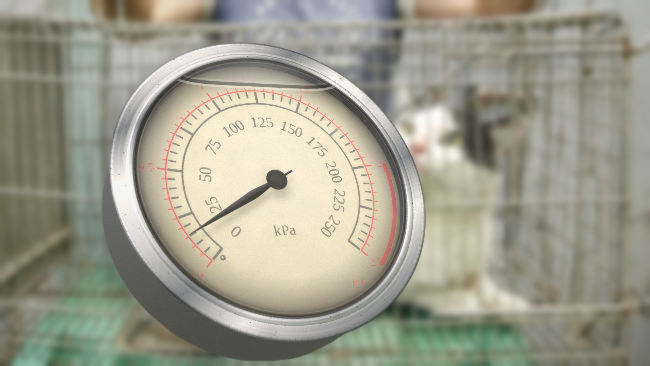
kPa 15
